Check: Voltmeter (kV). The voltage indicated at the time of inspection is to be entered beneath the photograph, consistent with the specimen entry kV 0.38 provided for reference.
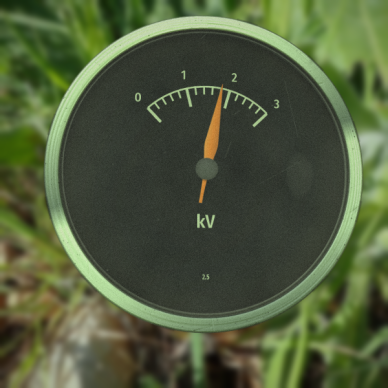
kV 1.8
